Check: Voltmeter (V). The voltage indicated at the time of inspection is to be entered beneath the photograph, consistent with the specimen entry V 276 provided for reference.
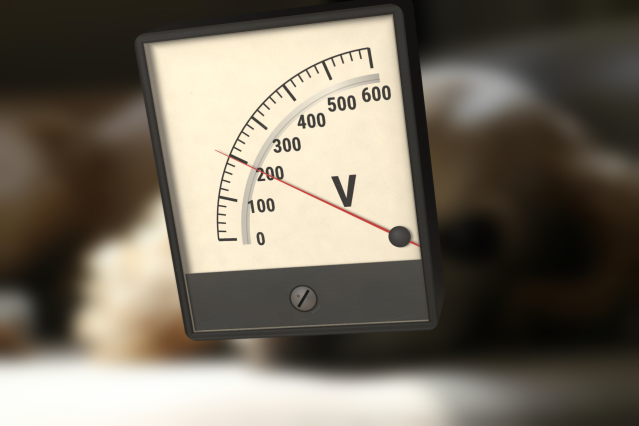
V 200
